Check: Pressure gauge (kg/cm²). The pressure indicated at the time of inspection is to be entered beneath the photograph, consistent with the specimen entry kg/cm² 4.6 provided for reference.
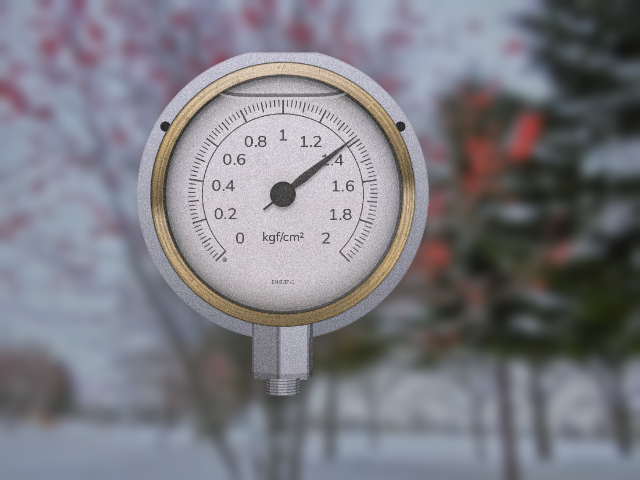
kg/cm² 1.38
